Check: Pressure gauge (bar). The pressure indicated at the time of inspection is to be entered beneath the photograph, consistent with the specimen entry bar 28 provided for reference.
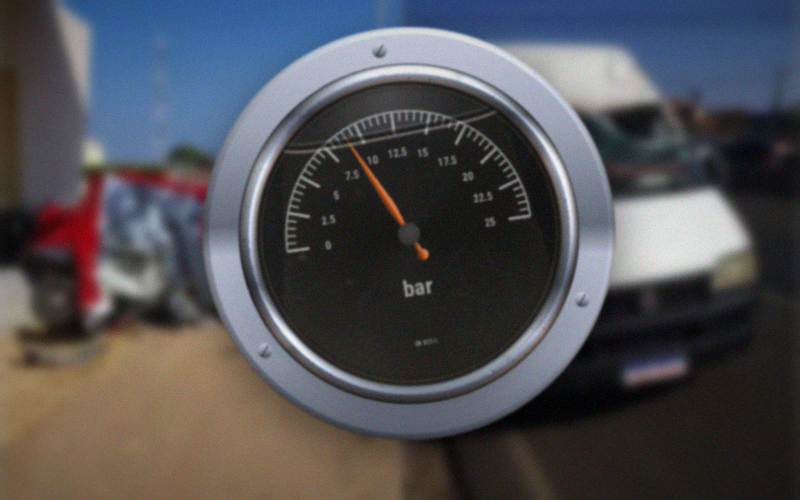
bar 9
